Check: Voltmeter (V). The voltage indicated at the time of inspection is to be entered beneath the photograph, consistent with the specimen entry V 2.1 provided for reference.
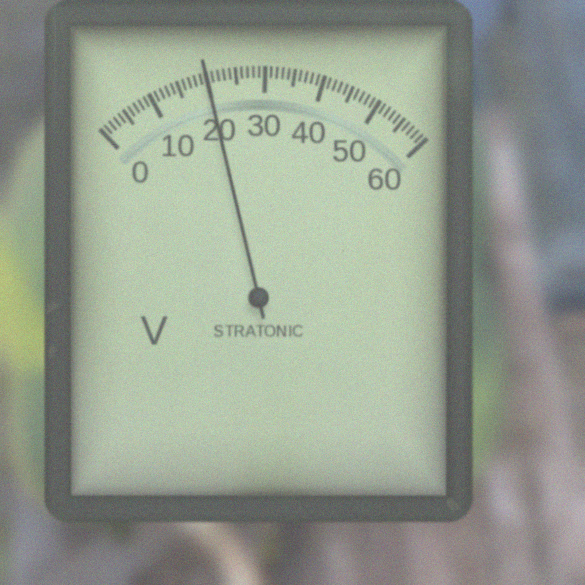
V 20
